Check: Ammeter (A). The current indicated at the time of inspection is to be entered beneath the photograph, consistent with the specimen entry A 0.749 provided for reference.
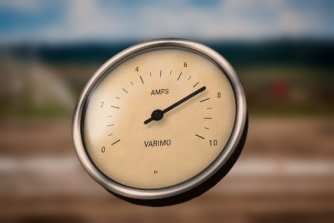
A 7.5
